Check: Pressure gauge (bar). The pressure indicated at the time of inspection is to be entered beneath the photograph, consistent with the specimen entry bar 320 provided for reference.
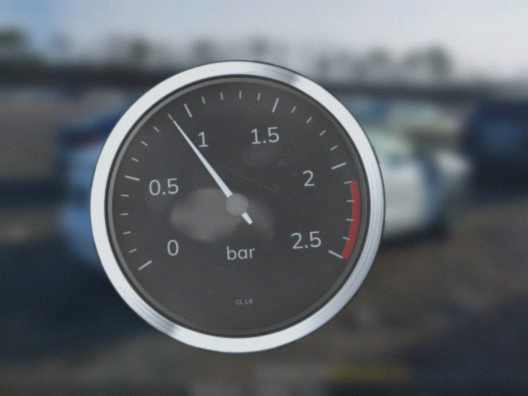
bar 0.9
